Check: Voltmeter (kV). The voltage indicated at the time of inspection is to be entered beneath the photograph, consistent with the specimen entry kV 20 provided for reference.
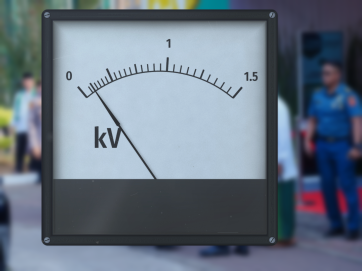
kV 0.25
